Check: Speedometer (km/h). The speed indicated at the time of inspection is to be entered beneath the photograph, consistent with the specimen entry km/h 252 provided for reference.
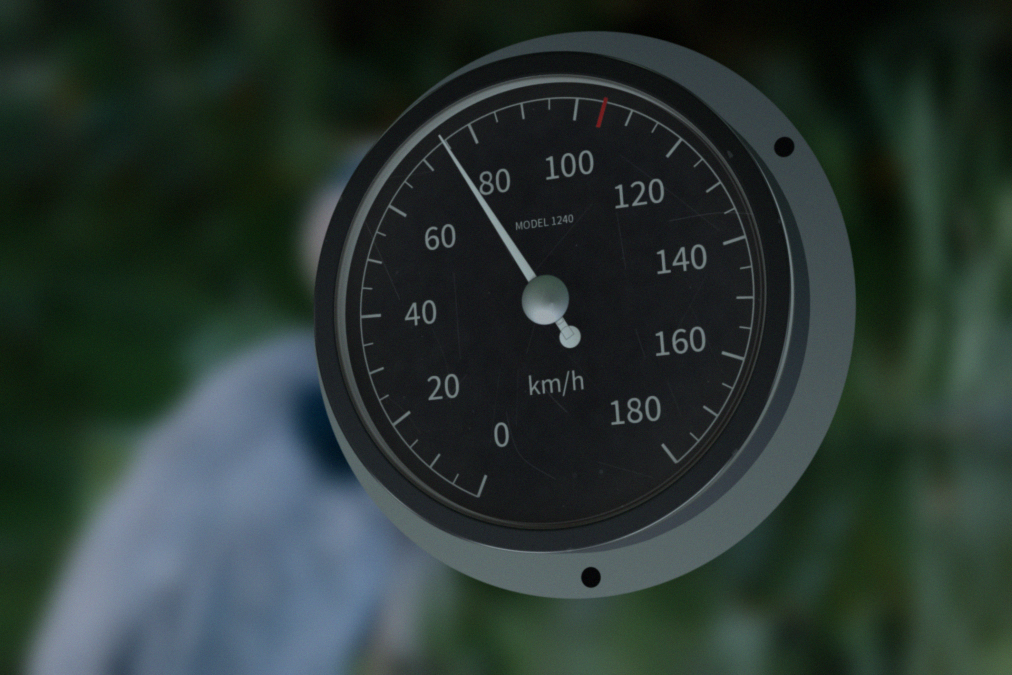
km/h 75
